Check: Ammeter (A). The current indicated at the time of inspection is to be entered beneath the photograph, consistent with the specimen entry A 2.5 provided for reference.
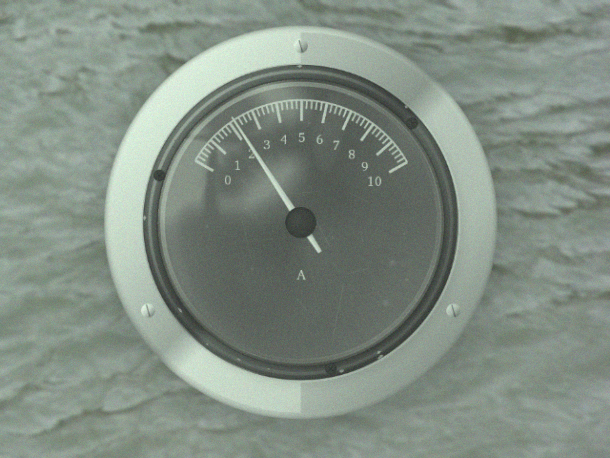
A 2.2
